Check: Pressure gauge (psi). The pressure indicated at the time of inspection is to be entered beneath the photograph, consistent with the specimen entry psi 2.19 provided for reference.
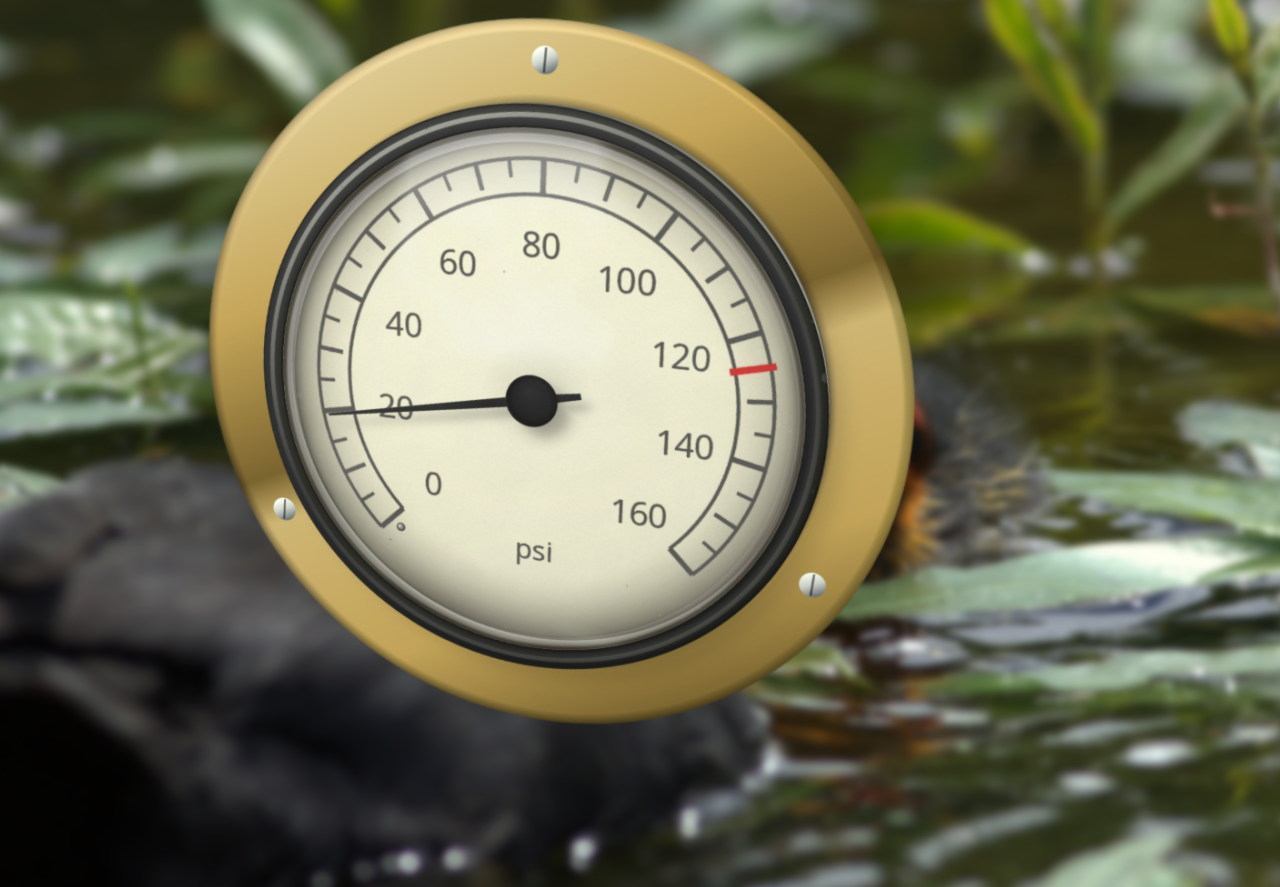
psi 20
